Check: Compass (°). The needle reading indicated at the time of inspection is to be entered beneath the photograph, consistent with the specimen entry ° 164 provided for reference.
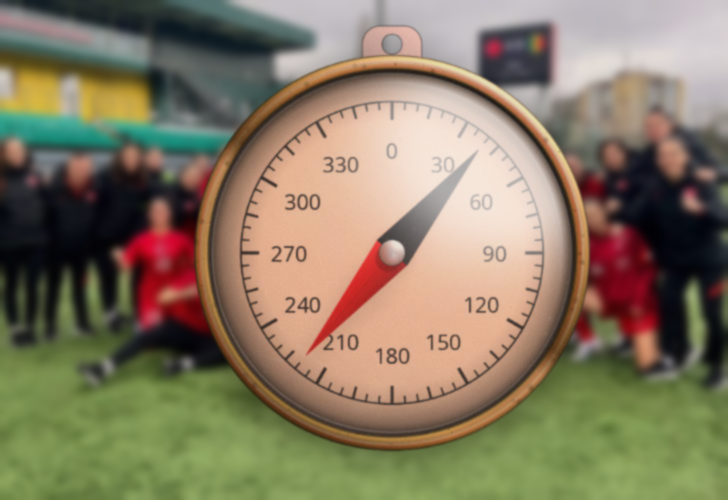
° 220
